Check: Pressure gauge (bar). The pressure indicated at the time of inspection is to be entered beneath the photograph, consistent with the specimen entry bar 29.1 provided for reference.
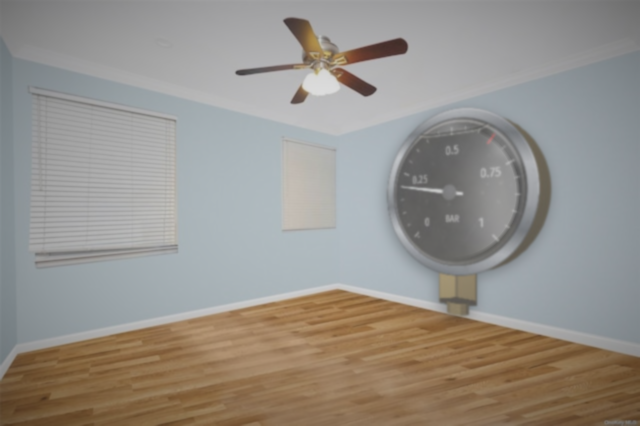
bar 0.2
